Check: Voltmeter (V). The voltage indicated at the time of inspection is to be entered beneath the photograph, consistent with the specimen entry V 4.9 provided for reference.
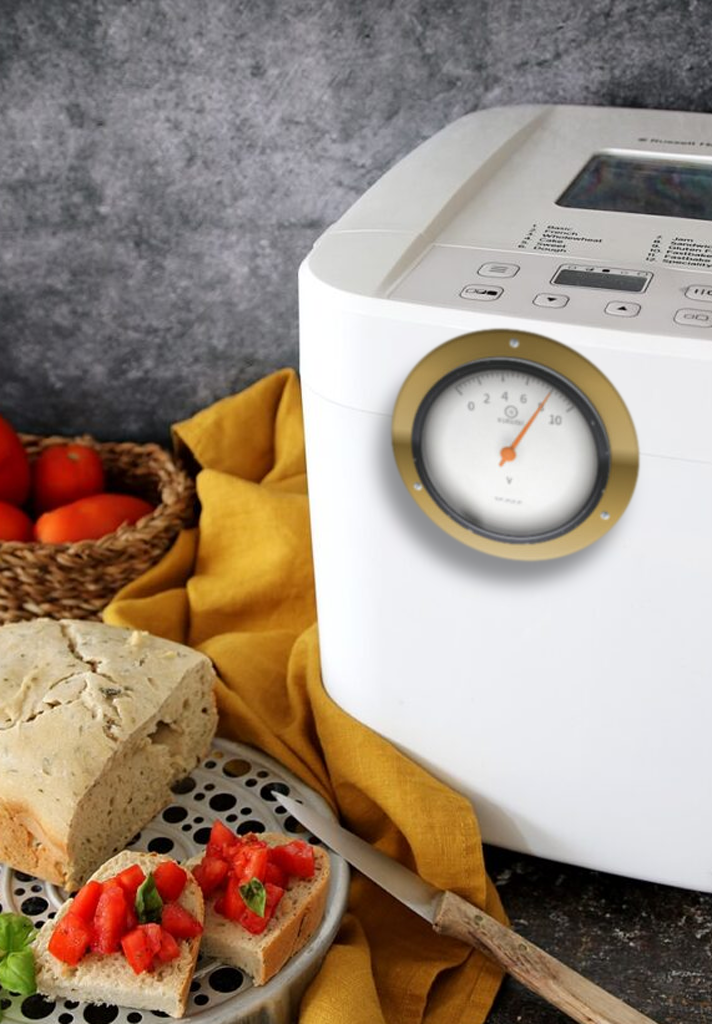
V 8
